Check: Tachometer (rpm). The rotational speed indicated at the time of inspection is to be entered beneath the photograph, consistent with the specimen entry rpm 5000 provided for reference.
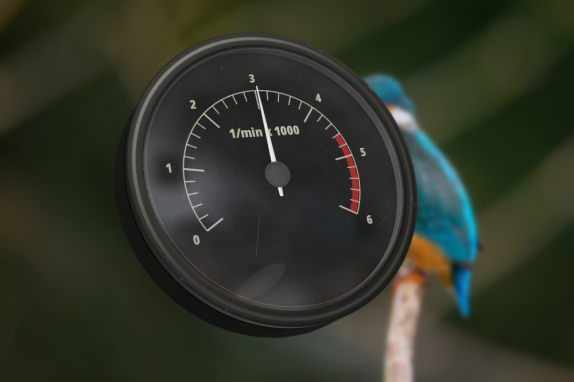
rpm 3000
